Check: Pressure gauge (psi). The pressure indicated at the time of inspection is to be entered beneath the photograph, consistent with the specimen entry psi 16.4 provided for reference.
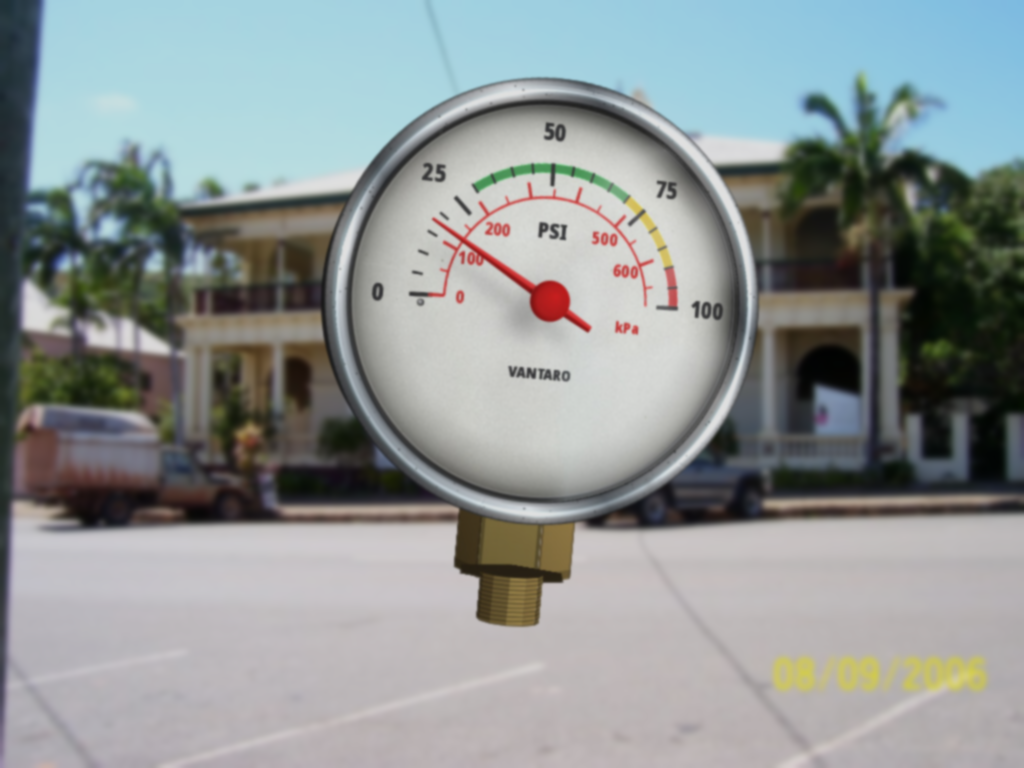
psi 17.5
